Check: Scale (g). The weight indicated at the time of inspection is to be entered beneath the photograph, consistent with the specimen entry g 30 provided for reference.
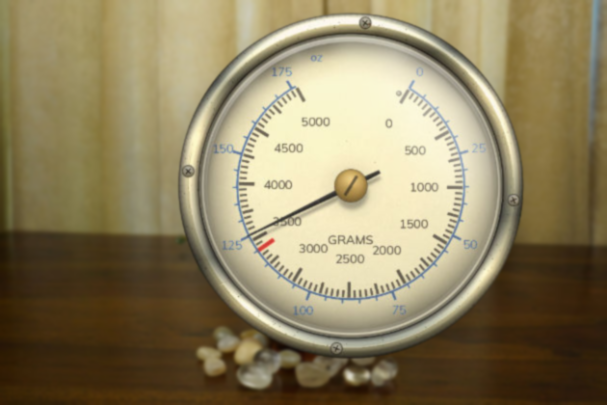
g 3550
